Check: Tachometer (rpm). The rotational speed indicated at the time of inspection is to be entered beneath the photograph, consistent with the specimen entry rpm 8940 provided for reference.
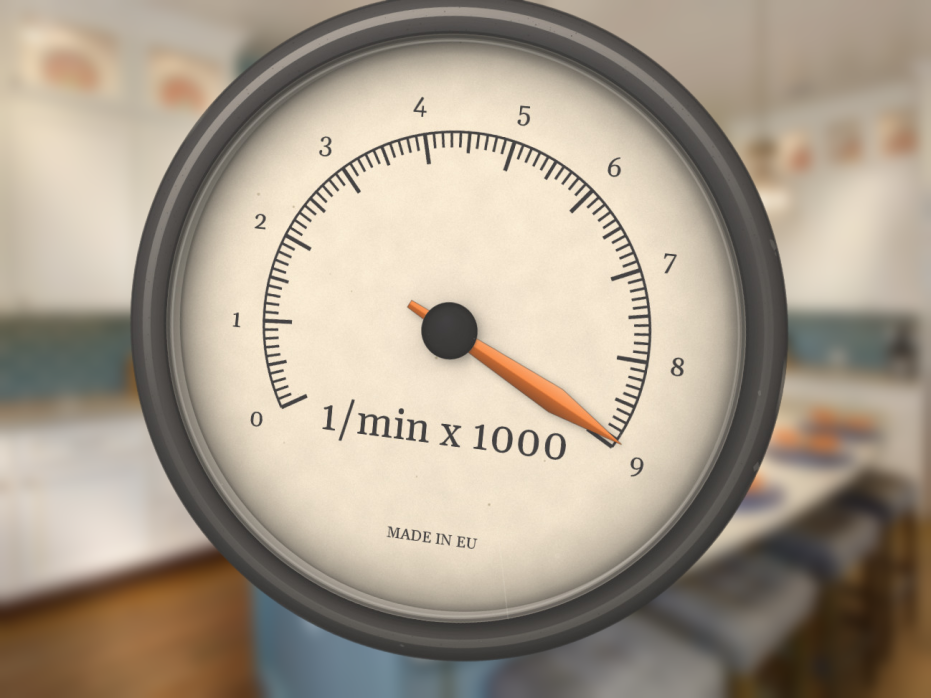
rpm 8900
